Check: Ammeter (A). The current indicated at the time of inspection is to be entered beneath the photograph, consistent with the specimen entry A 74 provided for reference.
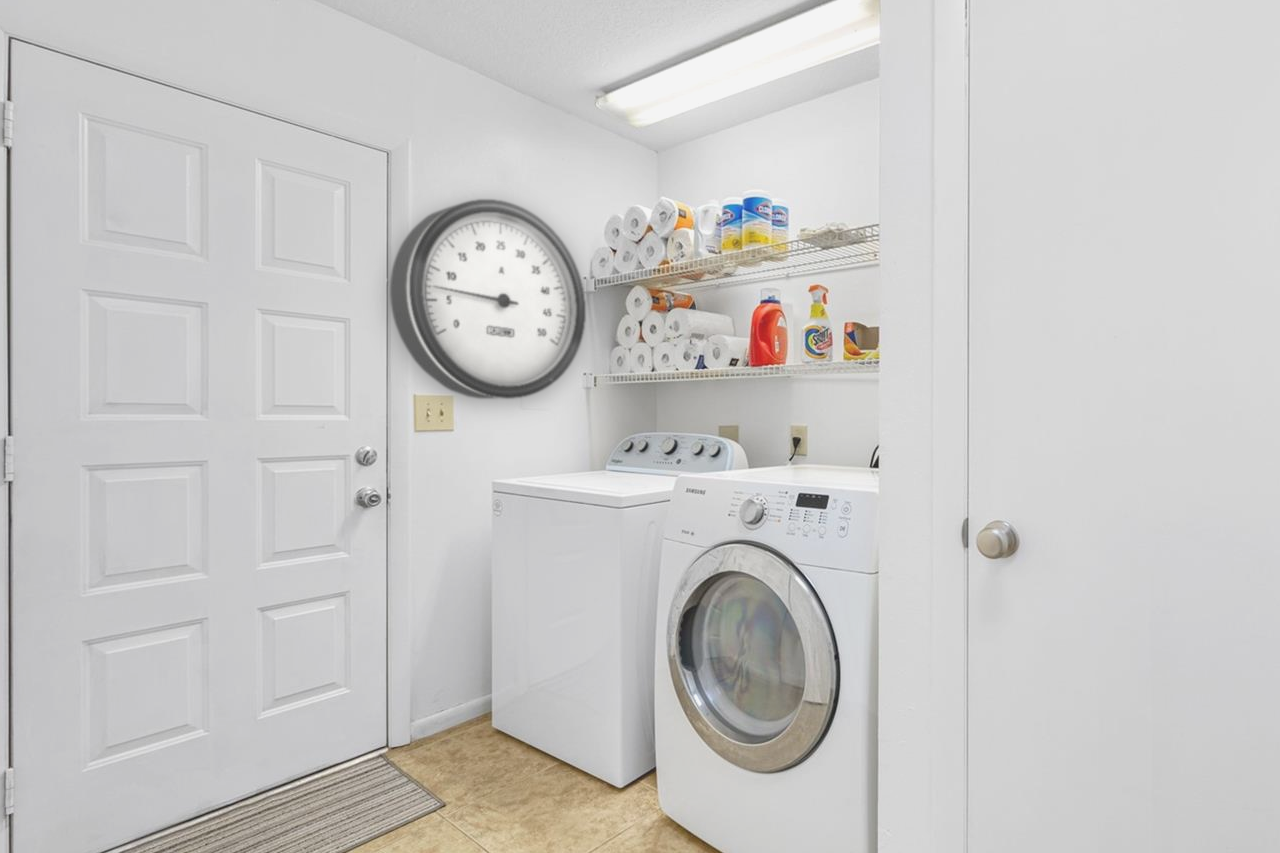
A 7
